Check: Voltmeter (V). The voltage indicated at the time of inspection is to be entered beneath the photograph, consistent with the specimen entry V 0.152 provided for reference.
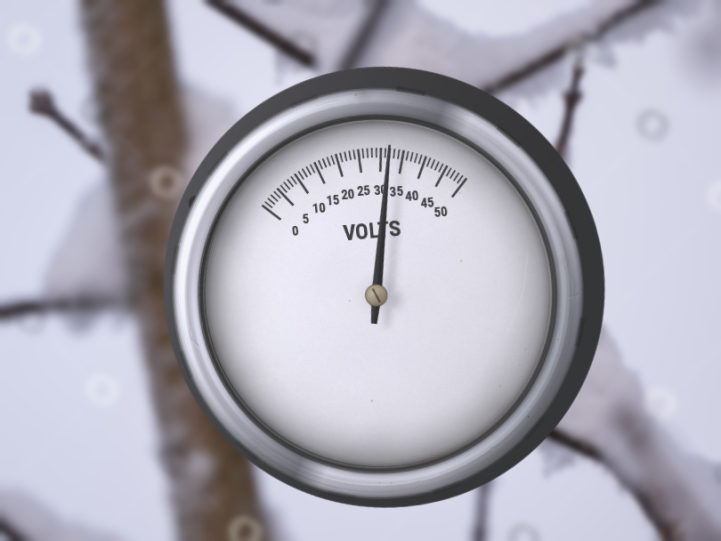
V 32
